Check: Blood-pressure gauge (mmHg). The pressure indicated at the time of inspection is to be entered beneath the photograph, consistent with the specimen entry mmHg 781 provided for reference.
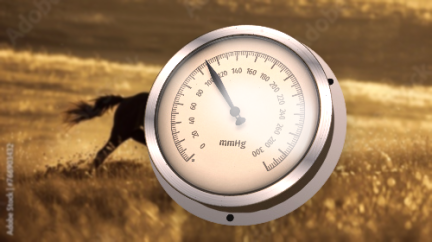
mmHg 110
